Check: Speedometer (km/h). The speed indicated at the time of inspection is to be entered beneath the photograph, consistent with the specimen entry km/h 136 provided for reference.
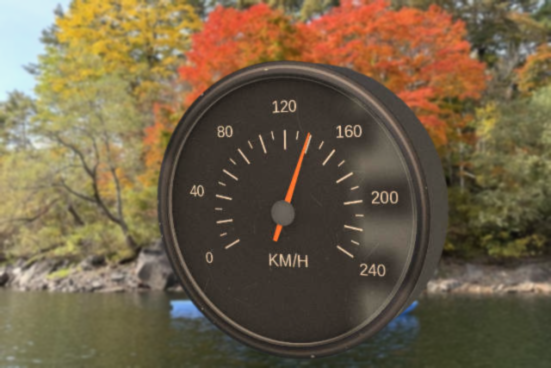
km/h 140
